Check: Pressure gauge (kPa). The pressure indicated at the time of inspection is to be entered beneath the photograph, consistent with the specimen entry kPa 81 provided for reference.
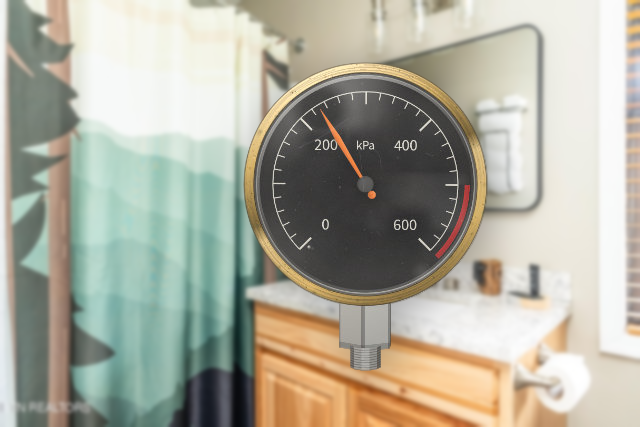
kPa 230
